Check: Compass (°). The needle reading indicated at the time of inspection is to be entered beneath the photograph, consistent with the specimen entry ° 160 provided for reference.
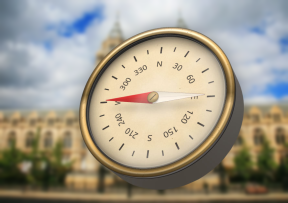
° 270
